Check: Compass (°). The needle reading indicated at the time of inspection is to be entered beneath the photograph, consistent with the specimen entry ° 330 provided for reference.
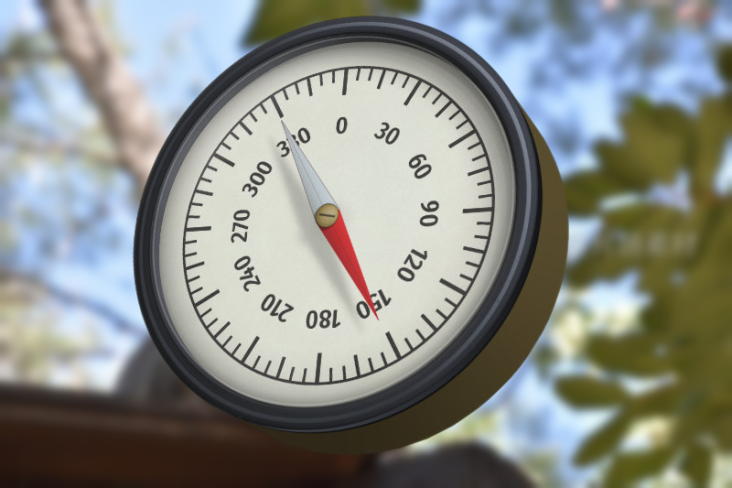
° 150
